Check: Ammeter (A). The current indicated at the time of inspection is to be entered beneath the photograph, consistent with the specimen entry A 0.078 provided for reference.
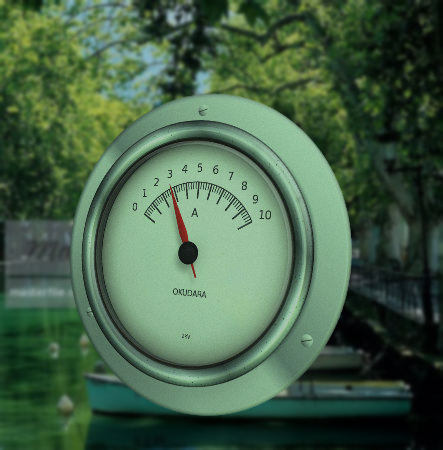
A 3
